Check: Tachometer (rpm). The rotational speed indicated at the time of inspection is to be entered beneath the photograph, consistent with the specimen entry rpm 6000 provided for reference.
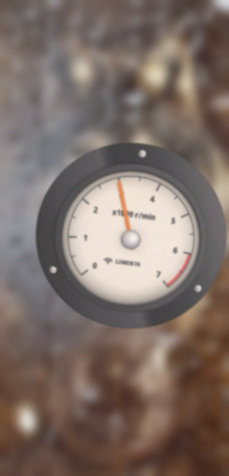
rpm 3000
